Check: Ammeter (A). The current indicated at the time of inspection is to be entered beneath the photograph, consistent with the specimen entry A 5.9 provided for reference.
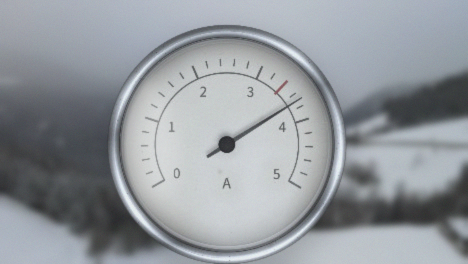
A 3.7
